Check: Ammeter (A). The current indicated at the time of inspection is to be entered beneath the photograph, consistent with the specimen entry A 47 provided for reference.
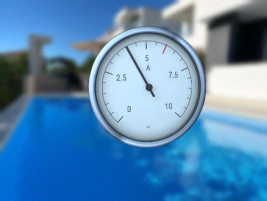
A 4
